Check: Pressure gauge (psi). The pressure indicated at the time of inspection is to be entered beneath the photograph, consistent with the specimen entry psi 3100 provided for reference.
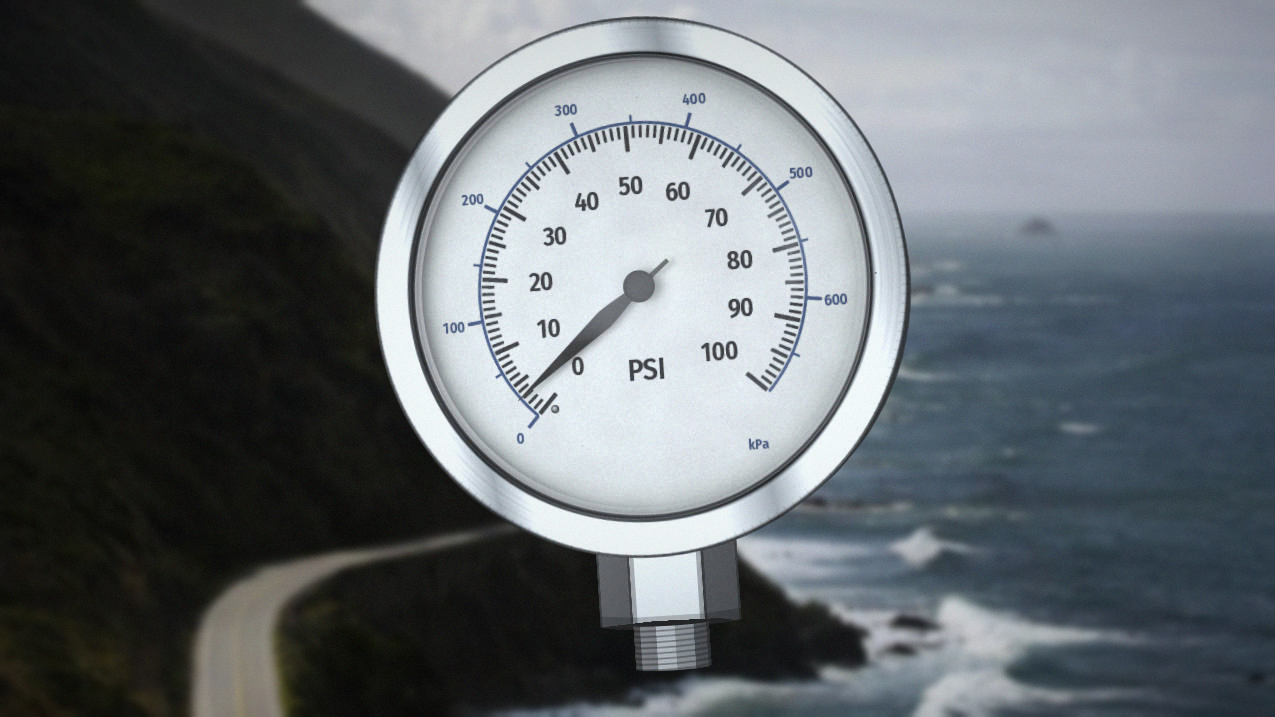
psi 3
